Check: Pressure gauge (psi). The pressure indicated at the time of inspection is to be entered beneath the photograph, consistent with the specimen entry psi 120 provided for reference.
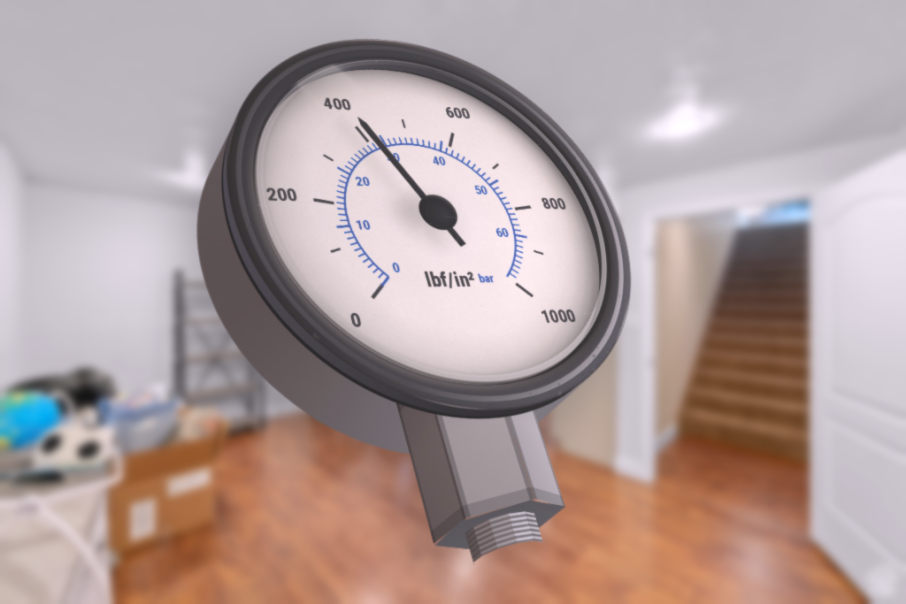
psi 400
